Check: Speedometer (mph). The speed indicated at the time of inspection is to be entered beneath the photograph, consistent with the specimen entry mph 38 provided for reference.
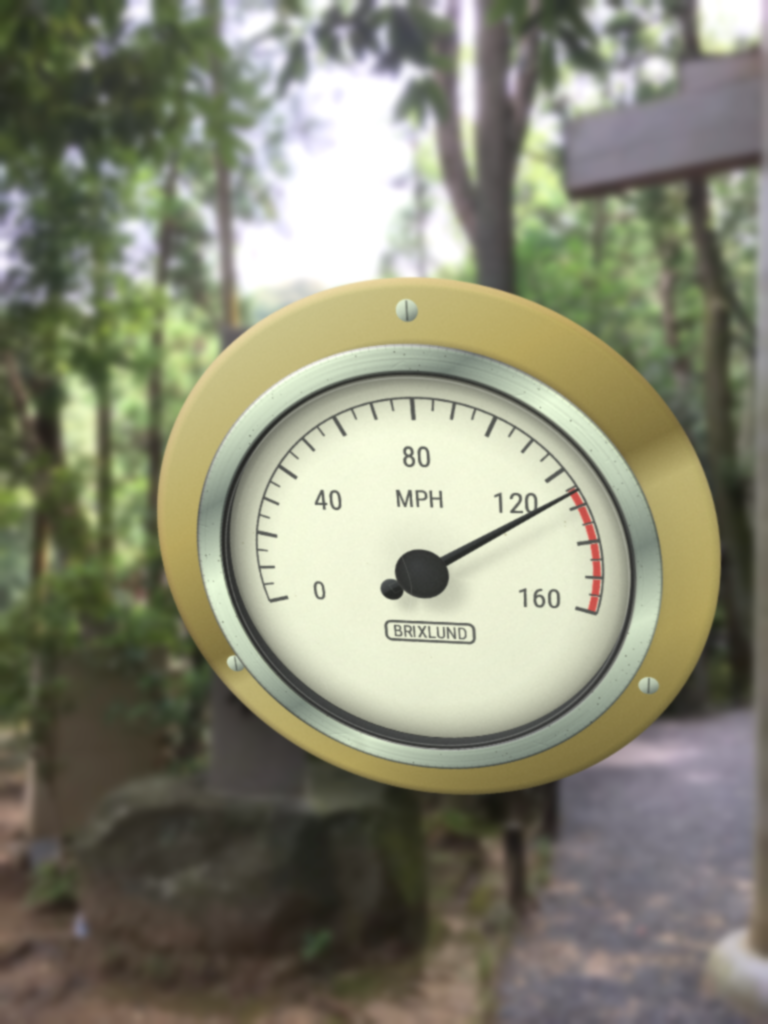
mph 125
